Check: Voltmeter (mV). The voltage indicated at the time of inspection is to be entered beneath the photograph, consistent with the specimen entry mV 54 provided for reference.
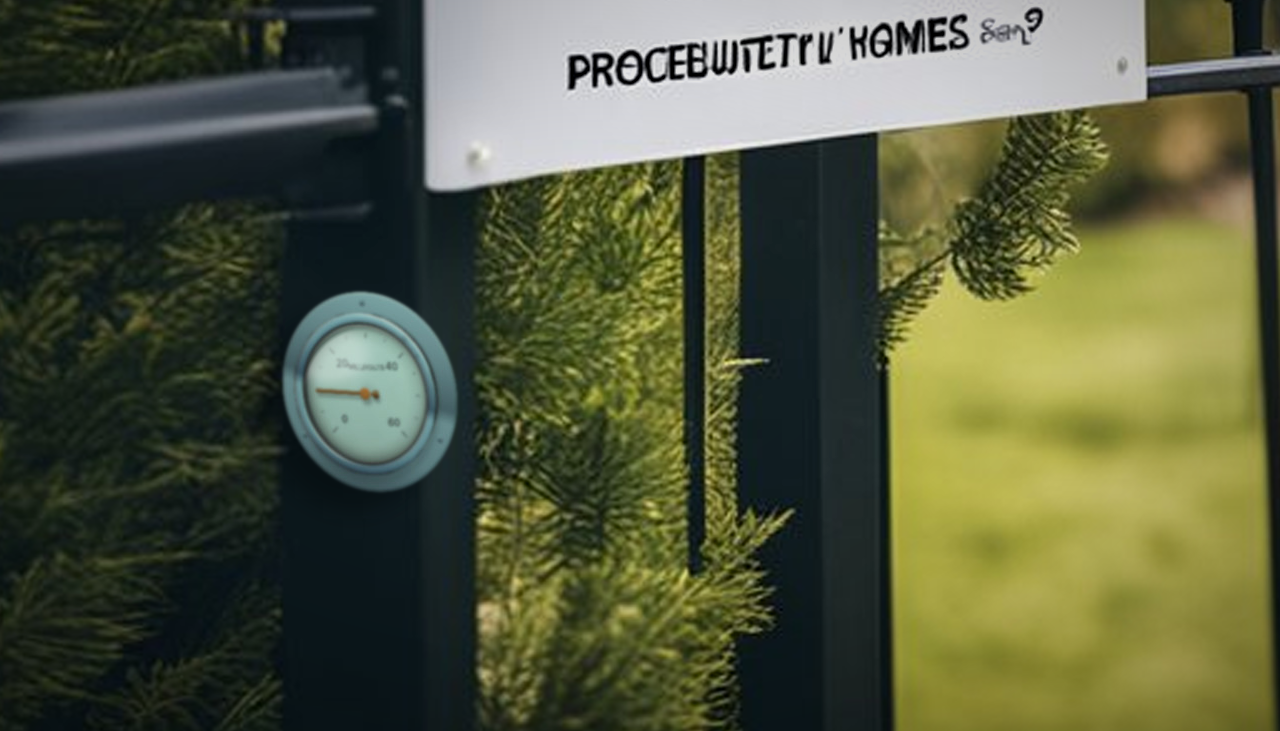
mV 10
